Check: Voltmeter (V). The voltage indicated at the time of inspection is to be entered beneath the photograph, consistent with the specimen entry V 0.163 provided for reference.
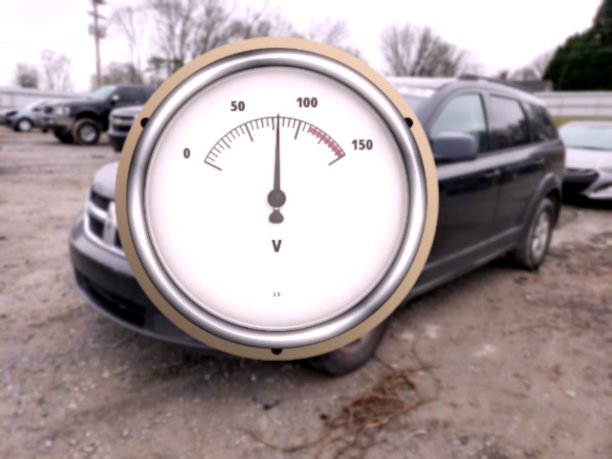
V 80
